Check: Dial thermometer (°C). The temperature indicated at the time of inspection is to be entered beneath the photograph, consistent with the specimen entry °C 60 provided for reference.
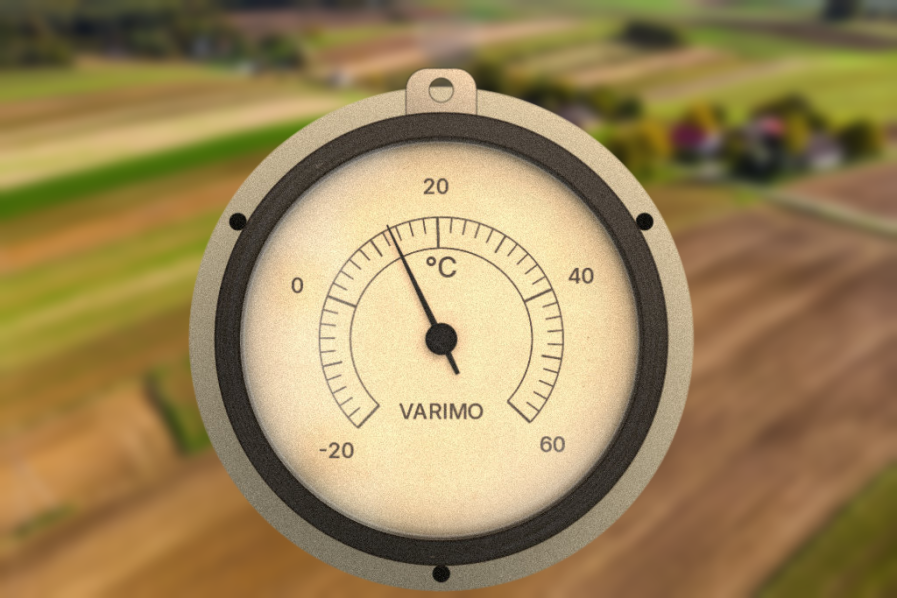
°C 13
